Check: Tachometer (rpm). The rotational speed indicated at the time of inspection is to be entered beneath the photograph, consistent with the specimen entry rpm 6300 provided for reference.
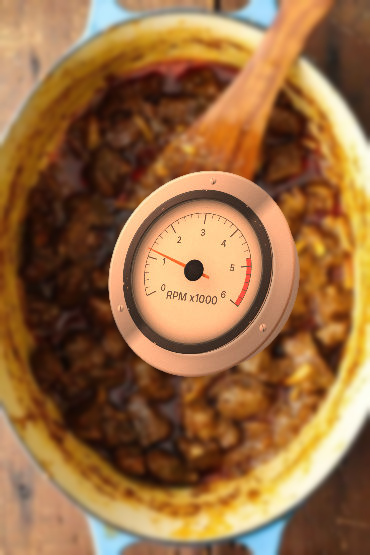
rpm 1200
